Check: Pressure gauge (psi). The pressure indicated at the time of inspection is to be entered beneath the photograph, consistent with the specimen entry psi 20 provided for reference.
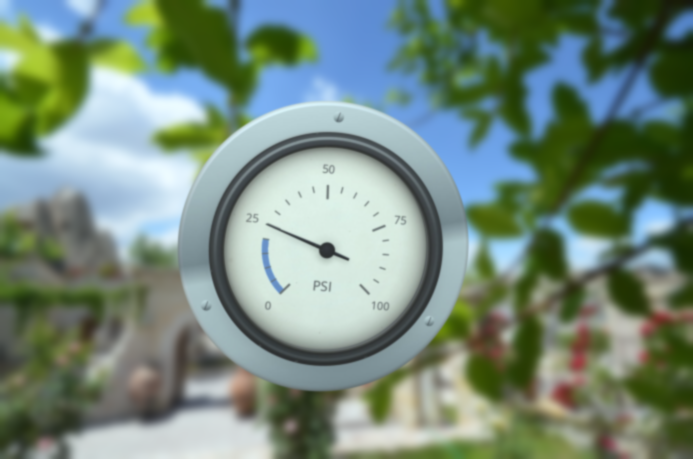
psi 25
